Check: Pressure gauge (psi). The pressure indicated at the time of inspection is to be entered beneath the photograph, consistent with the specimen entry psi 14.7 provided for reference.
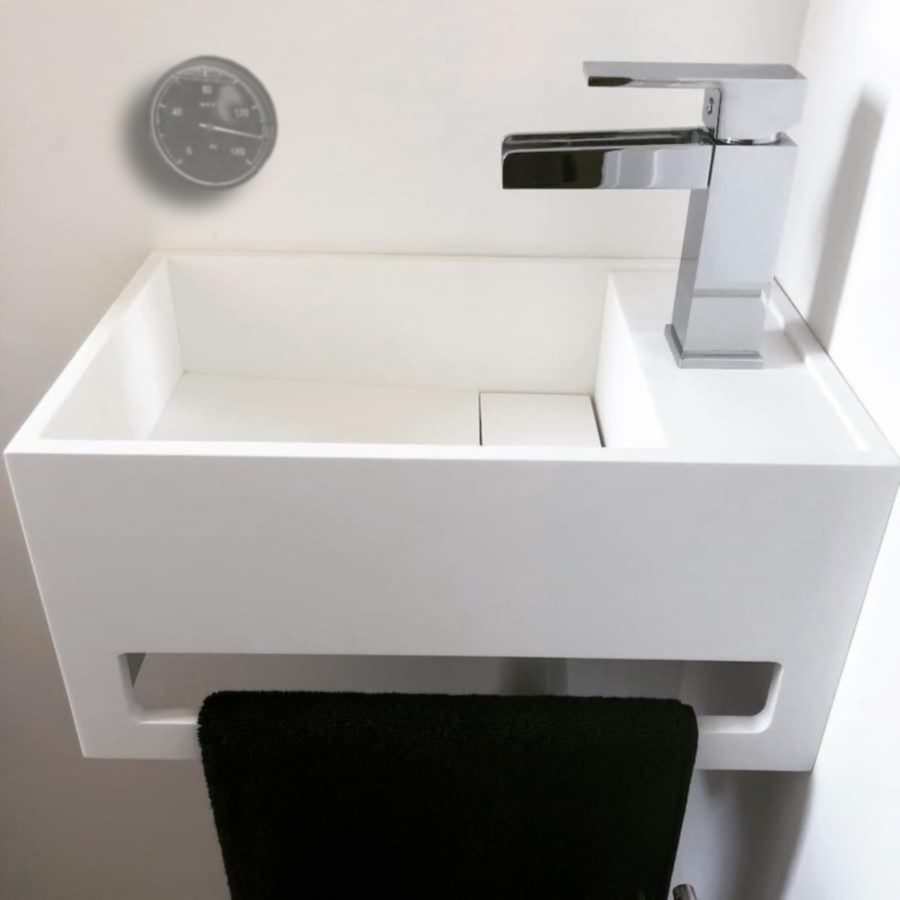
psi 140
